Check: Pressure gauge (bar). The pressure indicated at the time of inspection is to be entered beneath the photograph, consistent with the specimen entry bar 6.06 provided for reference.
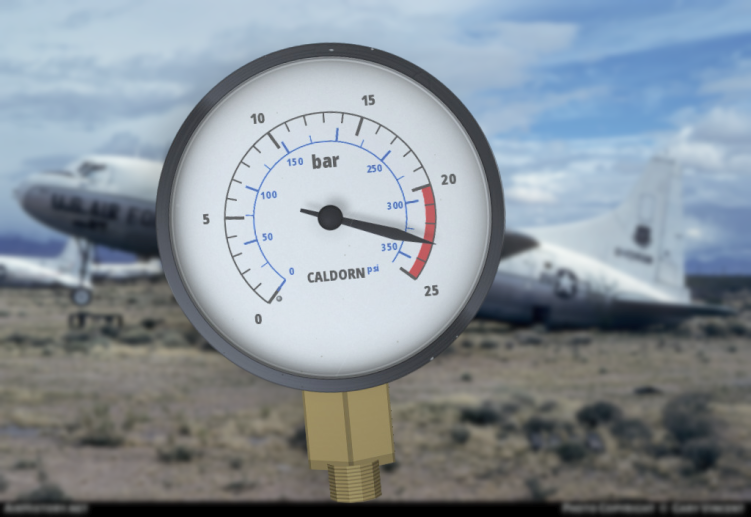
bar 23
